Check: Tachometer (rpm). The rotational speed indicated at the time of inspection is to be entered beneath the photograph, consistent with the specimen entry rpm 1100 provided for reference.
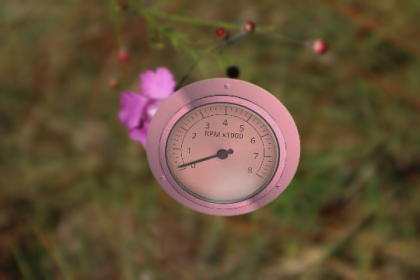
rpm 200
